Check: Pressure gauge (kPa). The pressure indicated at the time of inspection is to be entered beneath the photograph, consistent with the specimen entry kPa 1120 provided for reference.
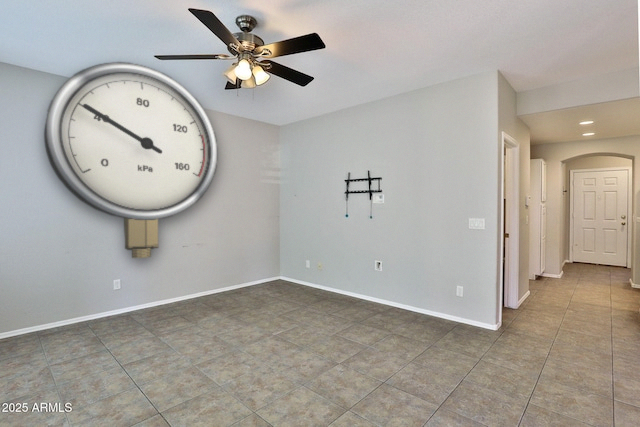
kPa 40
